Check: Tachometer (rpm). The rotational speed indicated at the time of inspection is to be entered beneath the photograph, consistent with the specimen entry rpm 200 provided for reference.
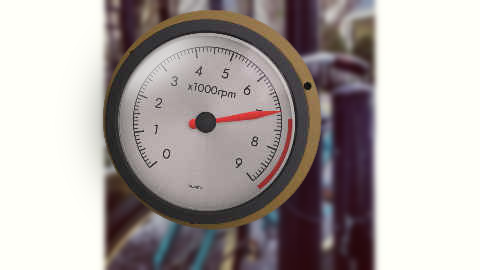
rpm 7000
